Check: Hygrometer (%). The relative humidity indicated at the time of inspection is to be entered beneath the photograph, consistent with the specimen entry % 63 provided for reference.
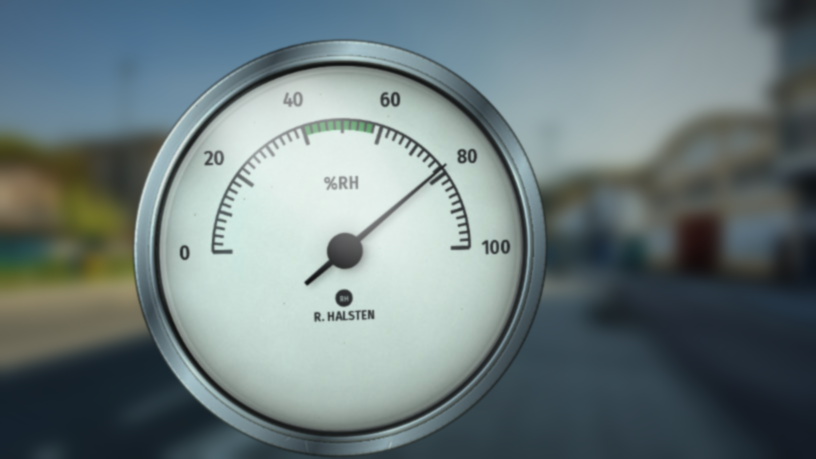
% 78
